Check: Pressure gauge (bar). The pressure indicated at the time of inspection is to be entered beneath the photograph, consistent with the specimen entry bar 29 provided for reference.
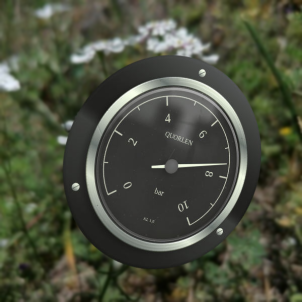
bar 7.5
